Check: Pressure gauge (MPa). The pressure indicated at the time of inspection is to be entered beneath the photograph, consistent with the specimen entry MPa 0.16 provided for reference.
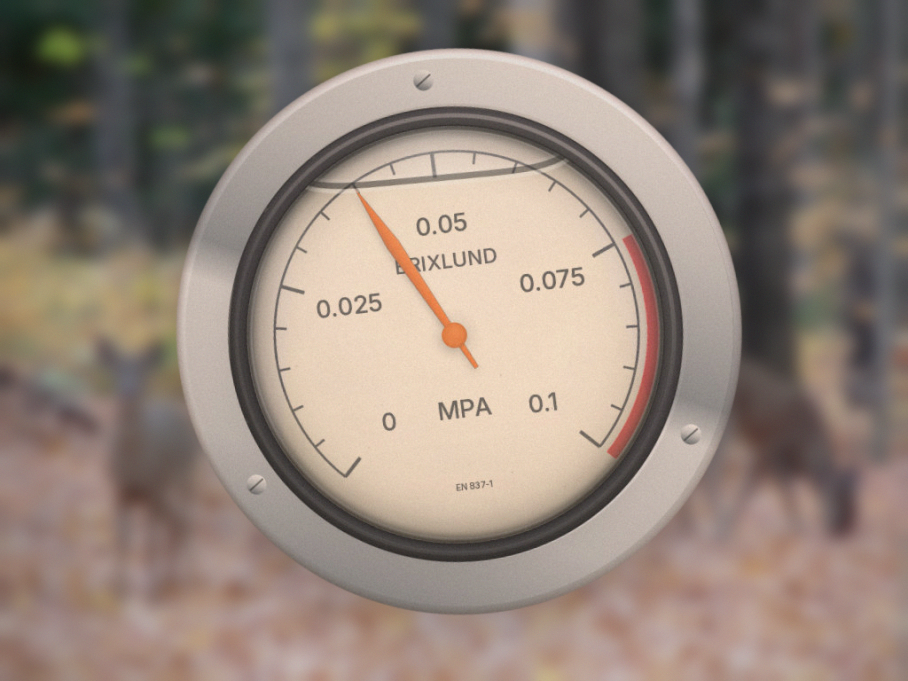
MPa 0.04
